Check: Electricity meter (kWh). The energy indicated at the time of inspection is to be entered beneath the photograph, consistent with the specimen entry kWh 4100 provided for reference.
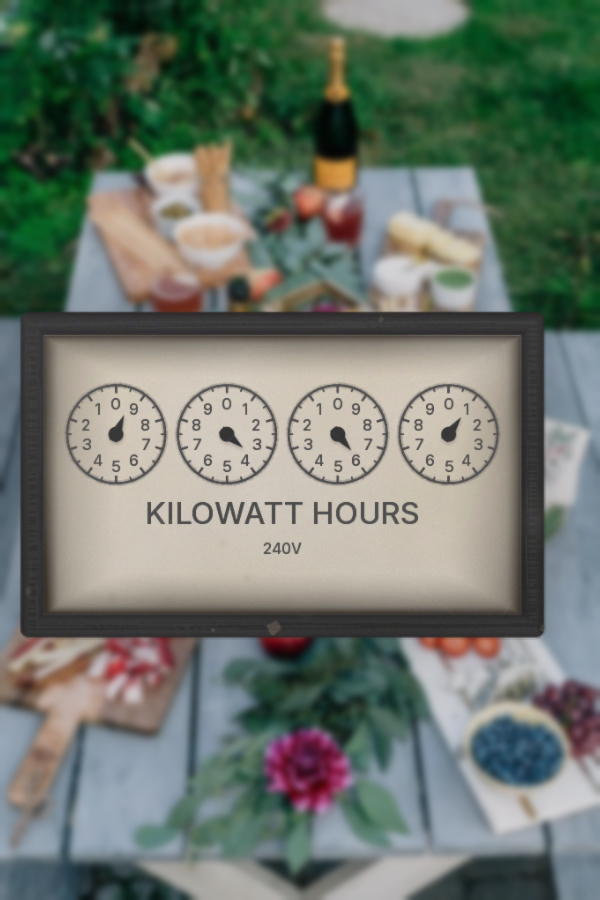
kWh 9361
